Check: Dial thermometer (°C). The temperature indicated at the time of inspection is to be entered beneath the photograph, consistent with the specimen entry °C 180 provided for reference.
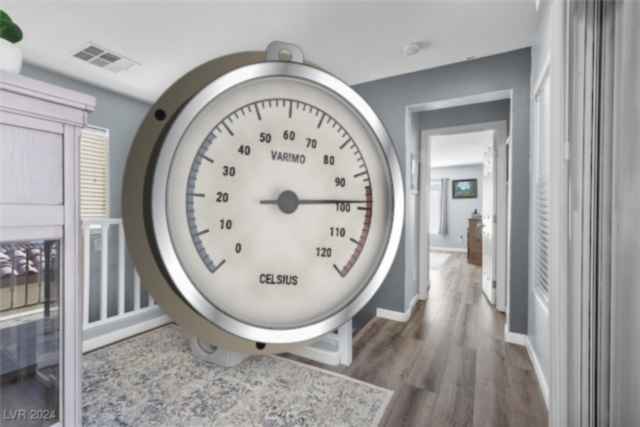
°C 98
